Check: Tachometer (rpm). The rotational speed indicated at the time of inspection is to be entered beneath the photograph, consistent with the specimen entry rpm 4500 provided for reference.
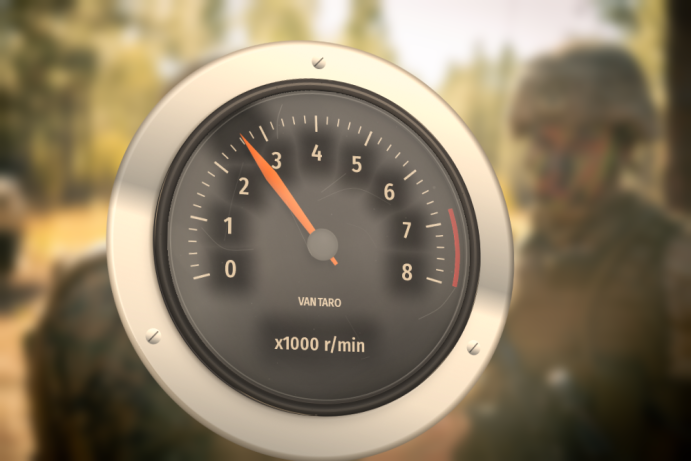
rpm 2600
